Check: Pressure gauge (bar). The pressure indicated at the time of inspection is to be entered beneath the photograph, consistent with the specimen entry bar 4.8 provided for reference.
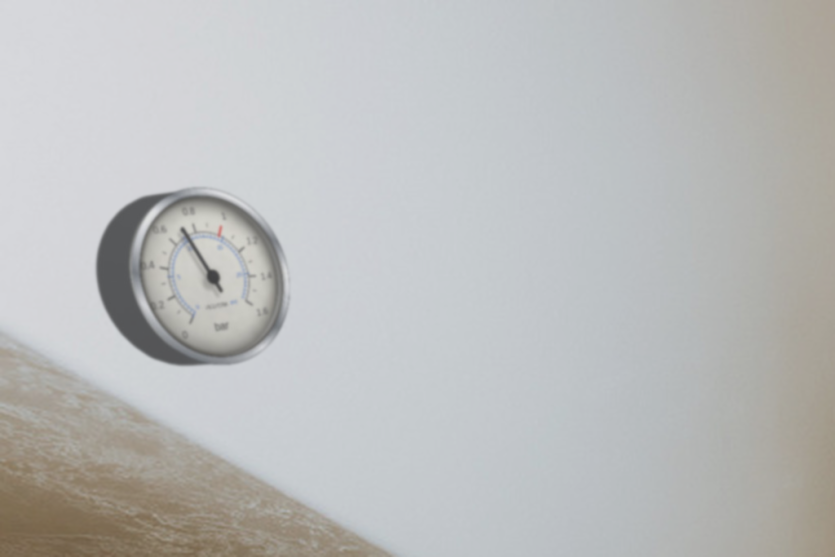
bar 0.7
